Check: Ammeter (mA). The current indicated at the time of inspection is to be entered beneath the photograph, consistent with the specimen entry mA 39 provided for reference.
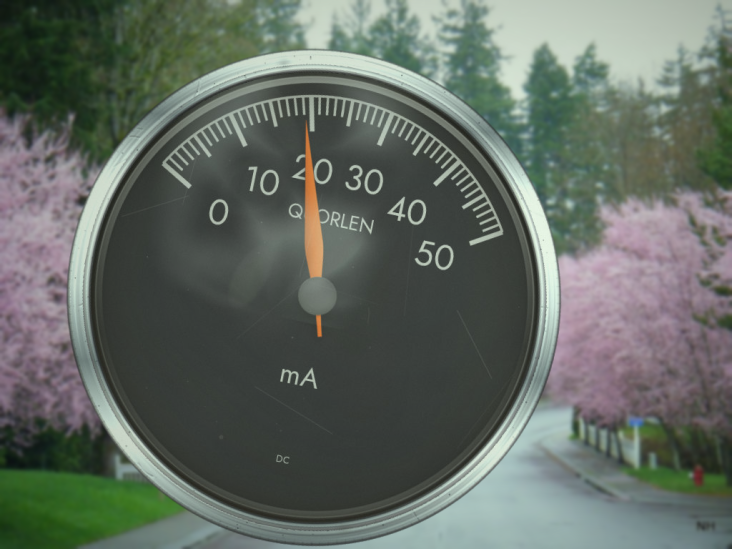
mA 19
